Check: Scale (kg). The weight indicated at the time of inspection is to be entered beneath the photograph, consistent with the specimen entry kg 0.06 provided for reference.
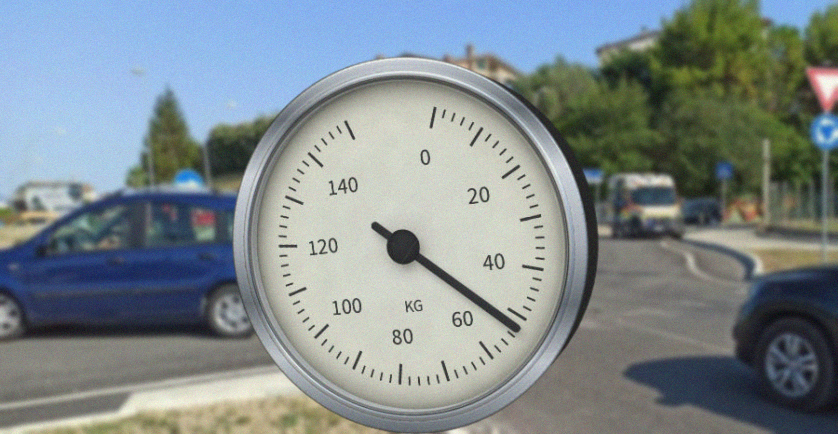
kg 52
